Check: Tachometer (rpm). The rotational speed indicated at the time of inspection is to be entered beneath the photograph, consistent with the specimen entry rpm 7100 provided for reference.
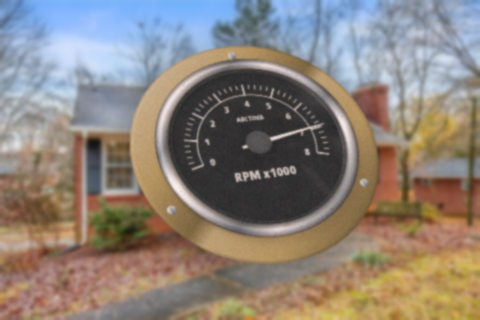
rpm 7000
